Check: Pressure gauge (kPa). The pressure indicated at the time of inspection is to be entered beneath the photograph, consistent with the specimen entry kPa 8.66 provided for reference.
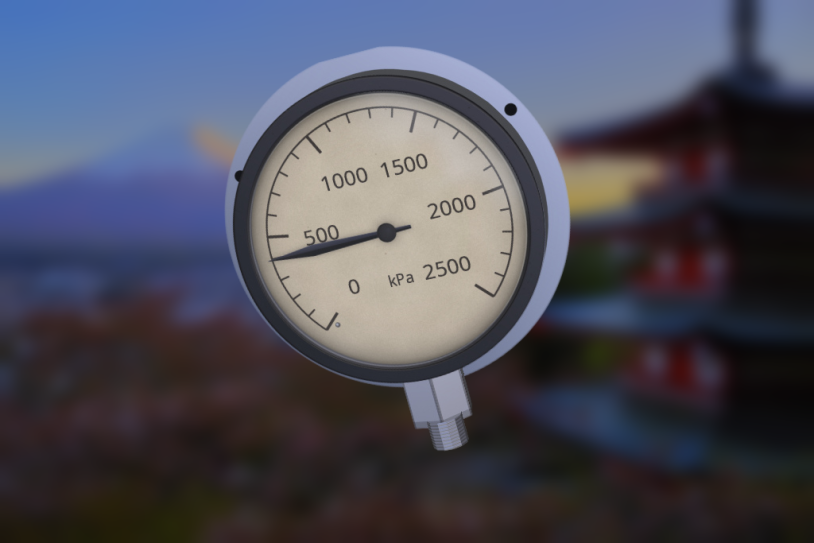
kPa 400
